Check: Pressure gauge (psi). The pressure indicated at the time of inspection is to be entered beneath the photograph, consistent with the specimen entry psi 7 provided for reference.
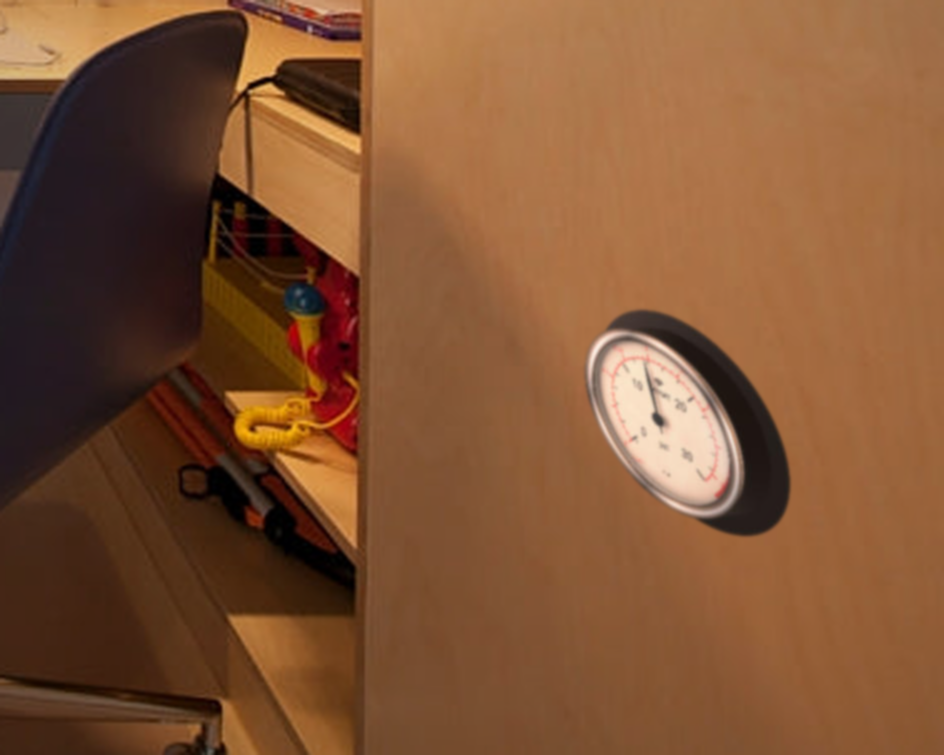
psi 14
